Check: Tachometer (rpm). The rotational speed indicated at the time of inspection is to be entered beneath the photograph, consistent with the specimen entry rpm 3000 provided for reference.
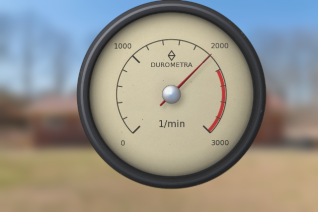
rpm 2000
